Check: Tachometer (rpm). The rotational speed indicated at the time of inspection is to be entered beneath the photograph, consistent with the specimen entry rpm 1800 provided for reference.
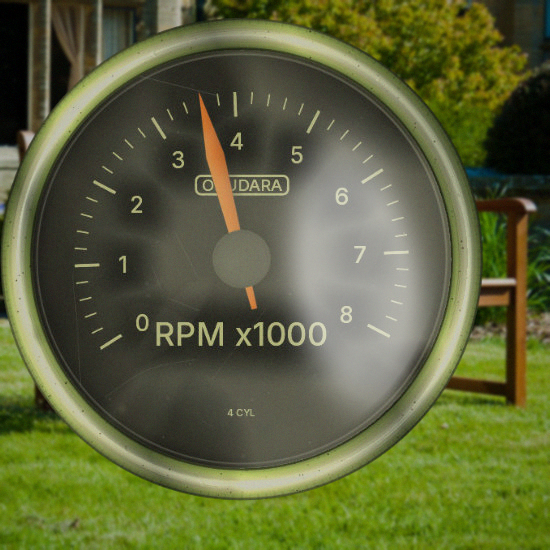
rpm 3600
